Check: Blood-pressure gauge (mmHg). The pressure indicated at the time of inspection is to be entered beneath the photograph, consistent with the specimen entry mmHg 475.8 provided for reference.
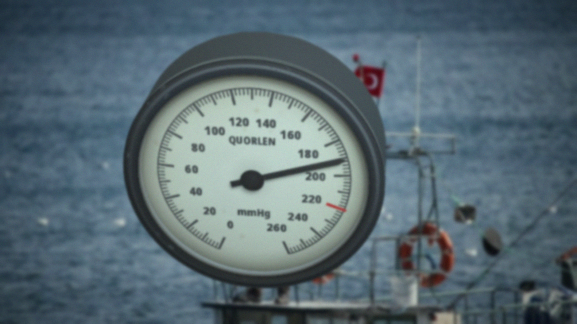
mmHg 190
